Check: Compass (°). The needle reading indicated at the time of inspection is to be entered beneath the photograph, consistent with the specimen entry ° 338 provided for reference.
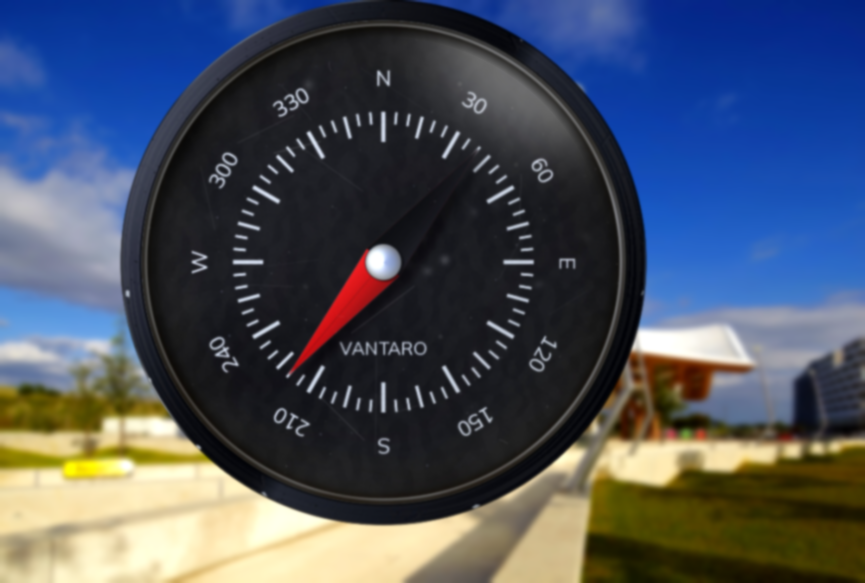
° 220
